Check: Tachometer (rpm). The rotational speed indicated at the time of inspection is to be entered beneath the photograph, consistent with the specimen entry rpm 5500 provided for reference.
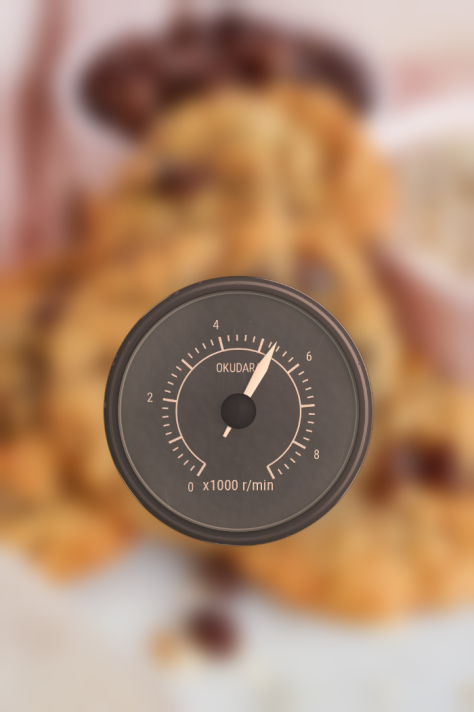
rpm 5300
